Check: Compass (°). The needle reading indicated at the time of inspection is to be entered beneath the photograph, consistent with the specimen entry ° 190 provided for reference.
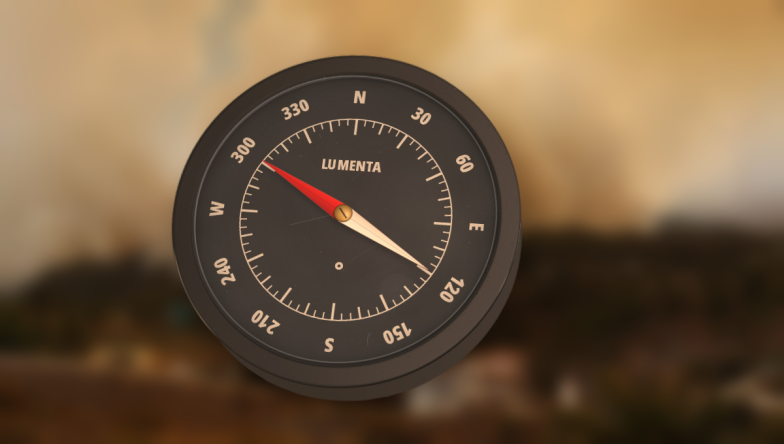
° 300
